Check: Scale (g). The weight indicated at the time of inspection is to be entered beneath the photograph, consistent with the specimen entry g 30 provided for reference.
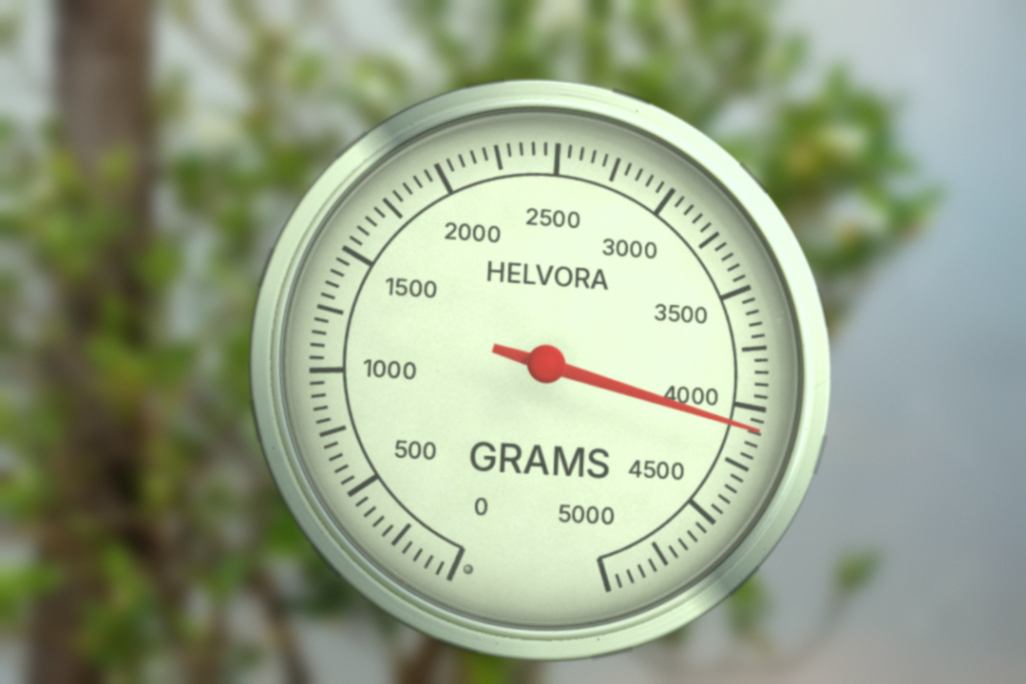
g 4100
